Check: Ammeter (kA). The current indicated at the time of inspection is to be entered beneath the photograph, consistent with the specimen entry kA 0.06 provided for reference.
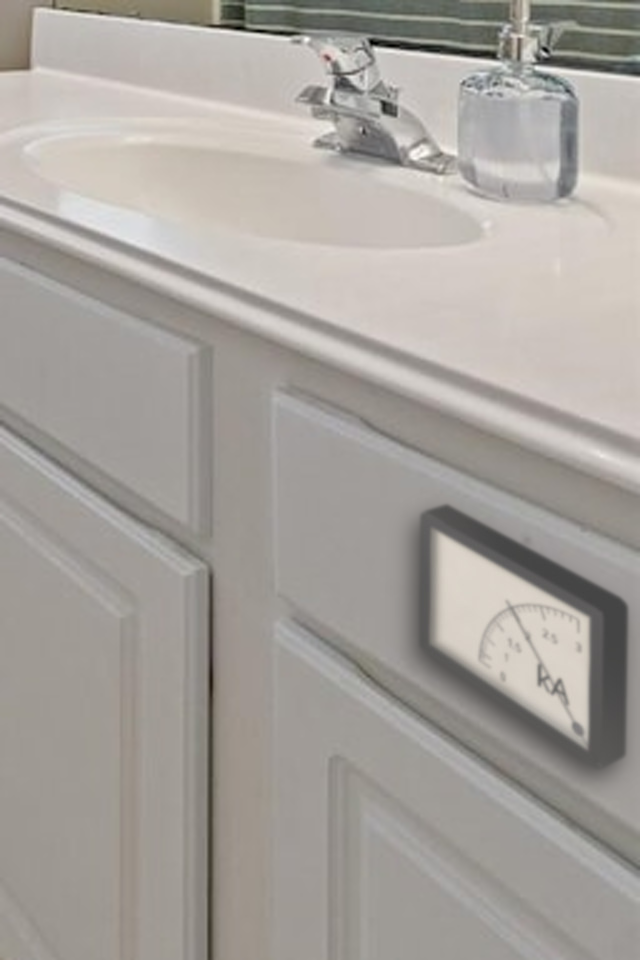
kA 2
